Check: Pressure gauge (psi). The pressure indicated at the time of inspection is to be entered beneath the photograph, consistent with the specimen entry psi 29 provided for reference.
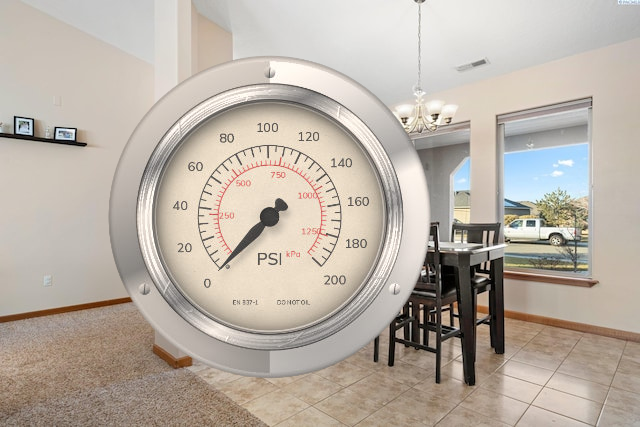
psi 0
